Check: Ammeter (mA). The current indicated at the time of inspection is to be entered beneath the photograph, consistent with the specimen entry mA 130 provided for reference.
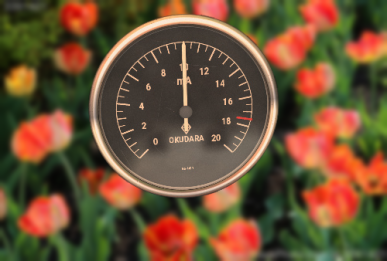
mA 10
